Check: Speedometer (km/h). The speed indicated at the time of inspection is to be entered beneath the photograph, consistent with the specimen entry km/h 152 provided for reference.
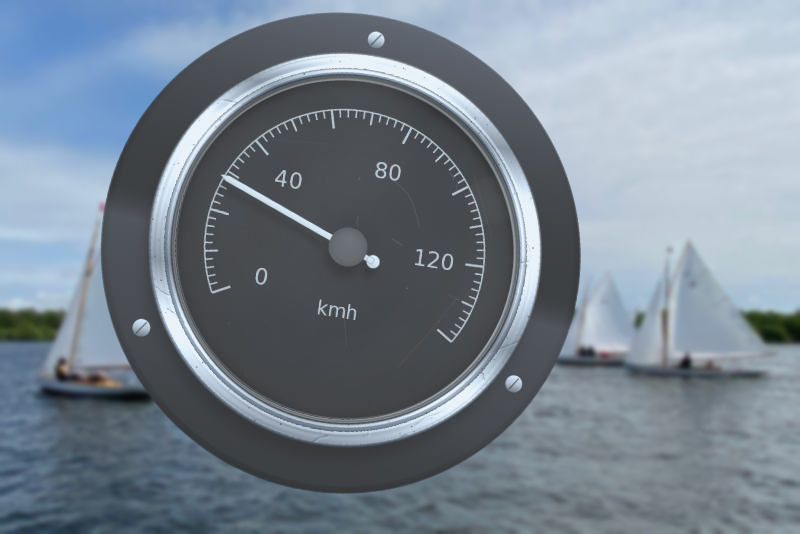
km/h 28
